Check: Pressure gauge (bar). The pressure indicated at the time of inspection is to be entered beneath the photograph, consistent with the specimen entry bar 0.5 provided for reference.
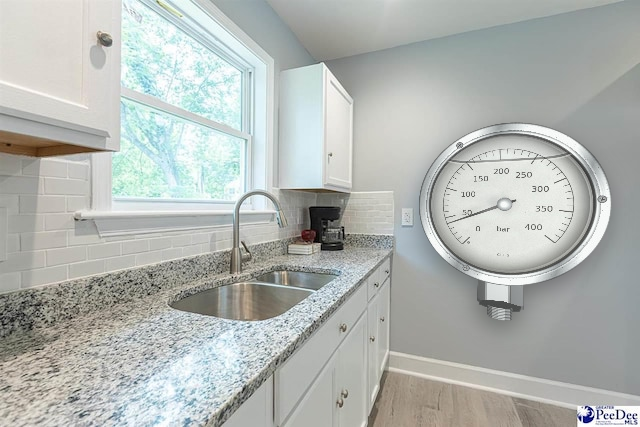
bar 40
